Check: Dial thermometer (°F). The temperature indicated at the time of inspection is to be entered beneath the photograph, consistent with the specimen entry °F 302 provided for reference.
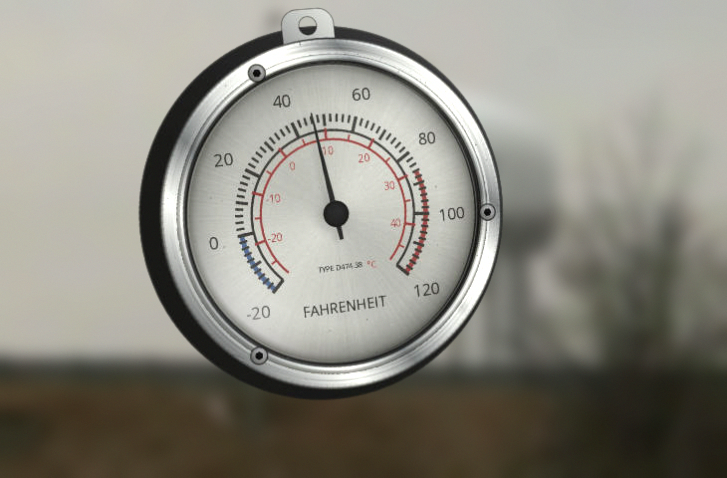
°F 46
